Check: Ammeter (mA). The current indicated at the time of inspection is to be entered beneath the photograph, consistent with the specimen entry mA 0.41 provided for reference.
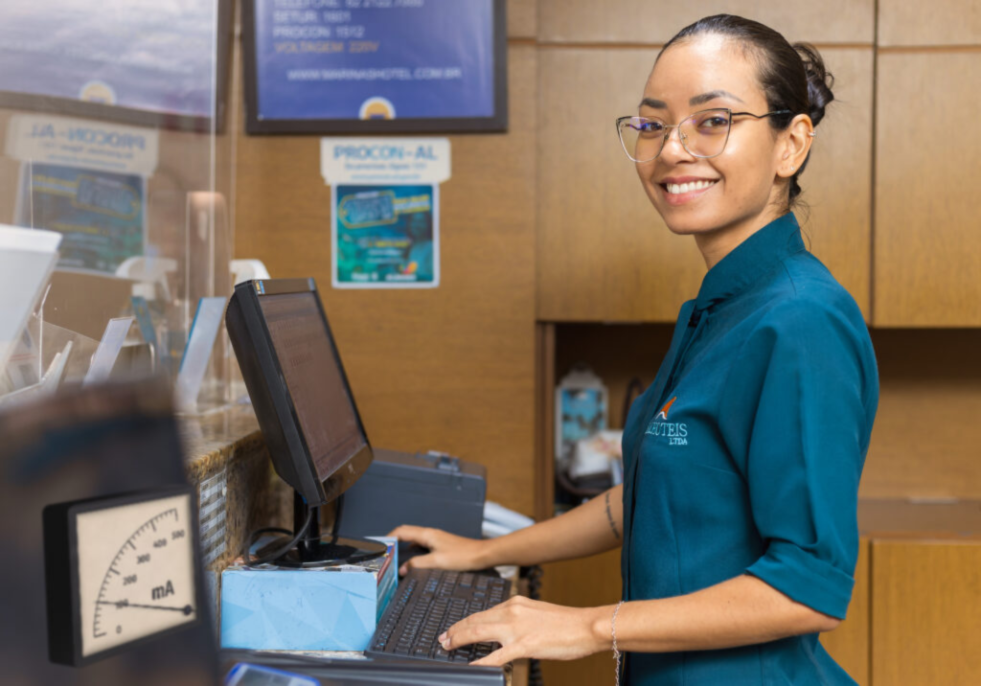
mA 100
